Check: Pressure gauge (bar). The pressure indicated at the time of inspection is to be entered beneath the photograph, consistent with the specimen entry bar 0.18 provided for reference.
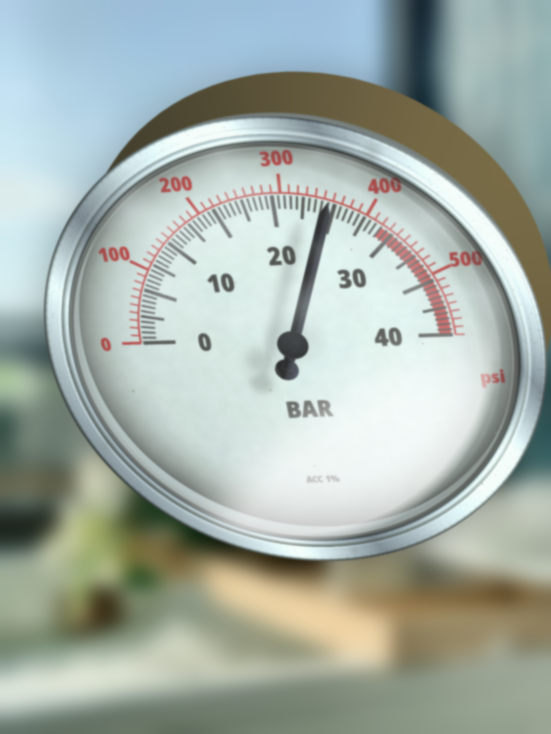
bar 24.5
